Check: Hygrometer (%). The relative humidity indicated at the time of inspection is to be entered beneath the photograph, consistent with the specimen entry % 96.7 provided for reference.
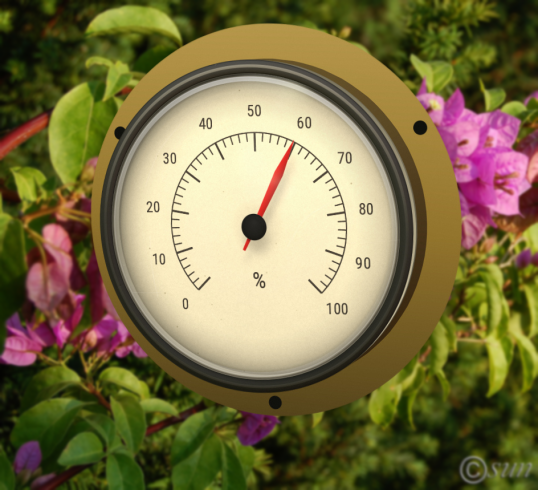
% 60
